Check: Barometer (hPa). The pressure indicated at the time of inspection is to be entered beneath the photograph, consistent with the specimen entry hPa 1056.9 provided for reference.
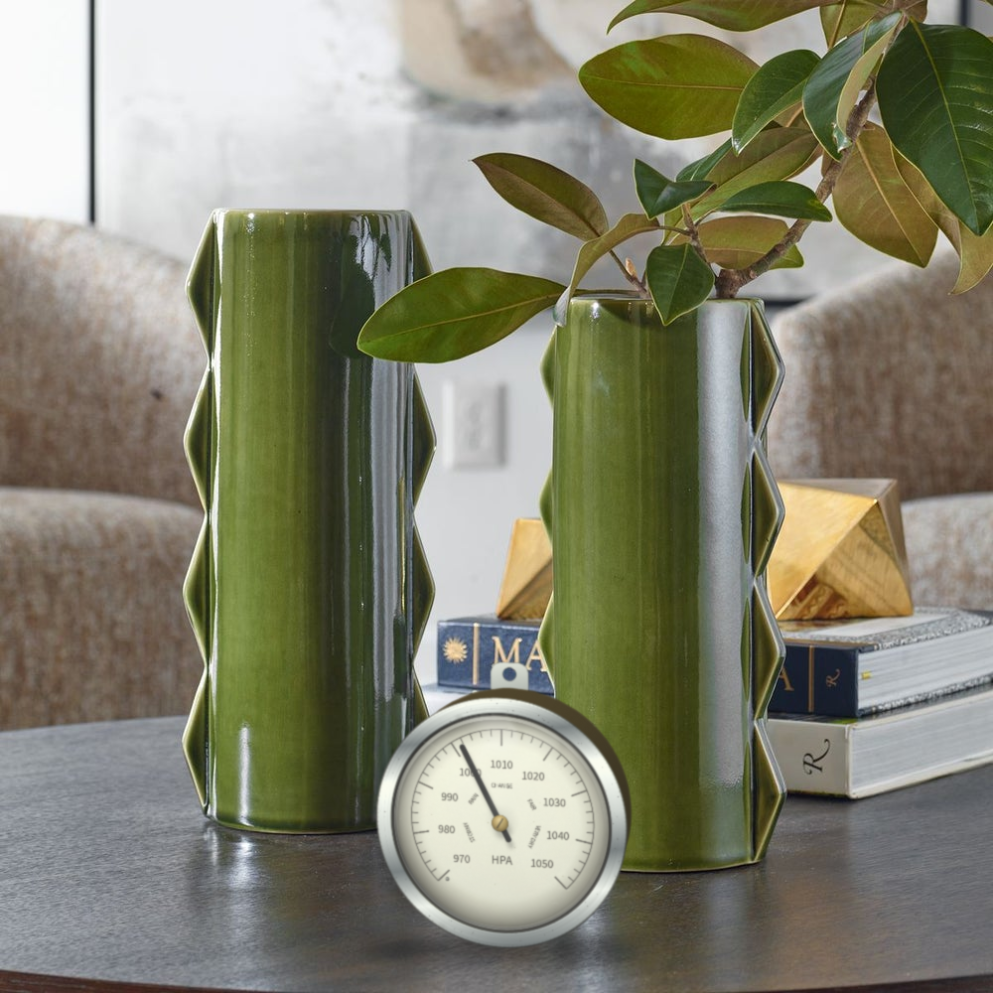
hPa 1002
